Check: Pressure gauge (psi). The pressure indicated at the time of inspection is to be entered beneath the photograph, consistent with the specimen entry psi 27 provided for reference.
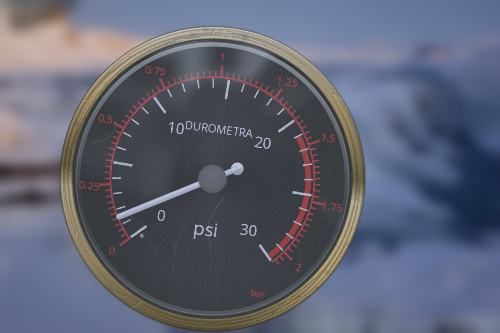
psi 1.5
